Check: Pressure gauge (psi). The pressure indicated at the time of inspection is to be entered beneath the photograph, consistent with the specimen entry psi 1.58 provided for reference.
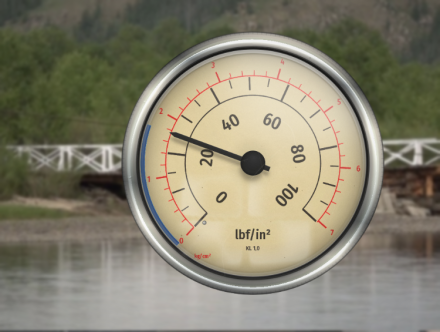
psi 25
